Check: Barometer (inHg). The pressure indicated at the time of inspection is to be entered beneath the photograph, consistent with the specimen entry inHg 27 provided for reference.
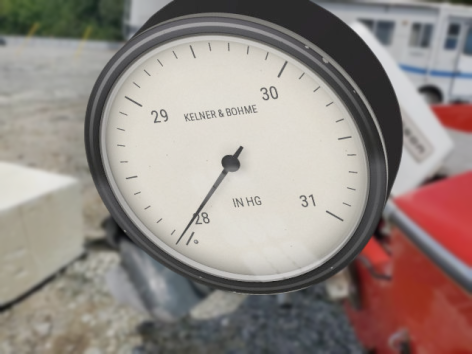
inHg 28.05
